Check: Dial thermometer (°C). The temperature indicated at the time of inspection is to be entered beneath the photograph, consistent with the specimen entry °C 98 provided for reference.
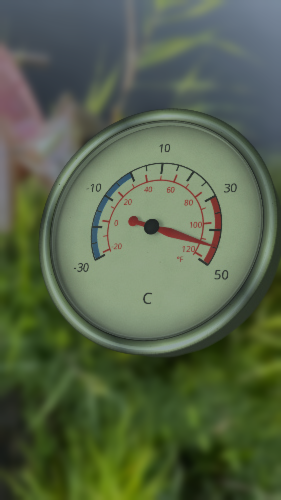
°C 45
